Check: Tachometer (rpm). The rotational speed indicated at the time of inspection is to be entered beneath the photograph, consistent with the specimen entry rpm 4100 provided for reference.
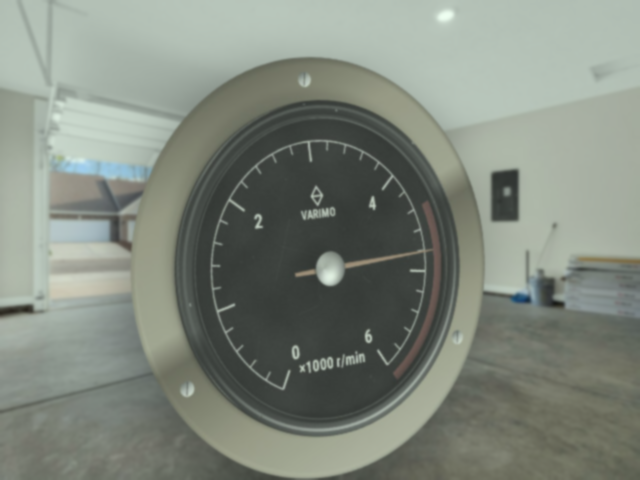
rpm 4800
